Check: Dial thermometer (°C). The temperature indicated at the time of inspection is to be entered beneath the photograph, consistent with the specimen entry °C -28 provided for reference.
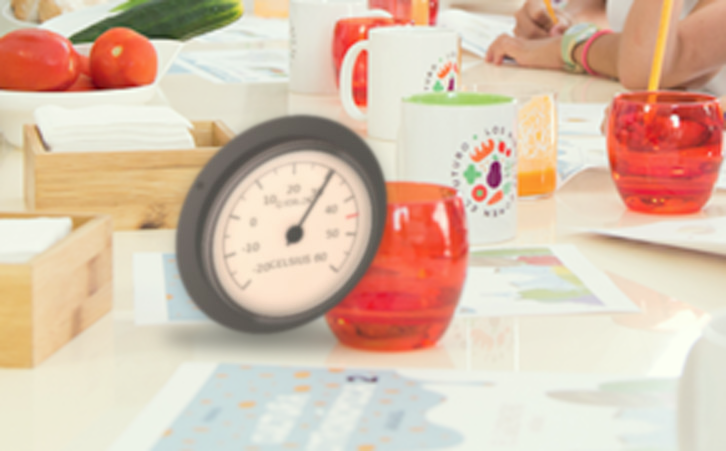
°C 30
